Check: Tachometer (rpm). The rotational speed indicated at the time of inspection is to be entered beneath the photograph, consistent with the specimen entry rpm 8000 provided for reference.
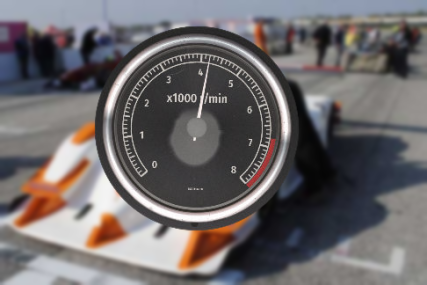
rpm 4200
